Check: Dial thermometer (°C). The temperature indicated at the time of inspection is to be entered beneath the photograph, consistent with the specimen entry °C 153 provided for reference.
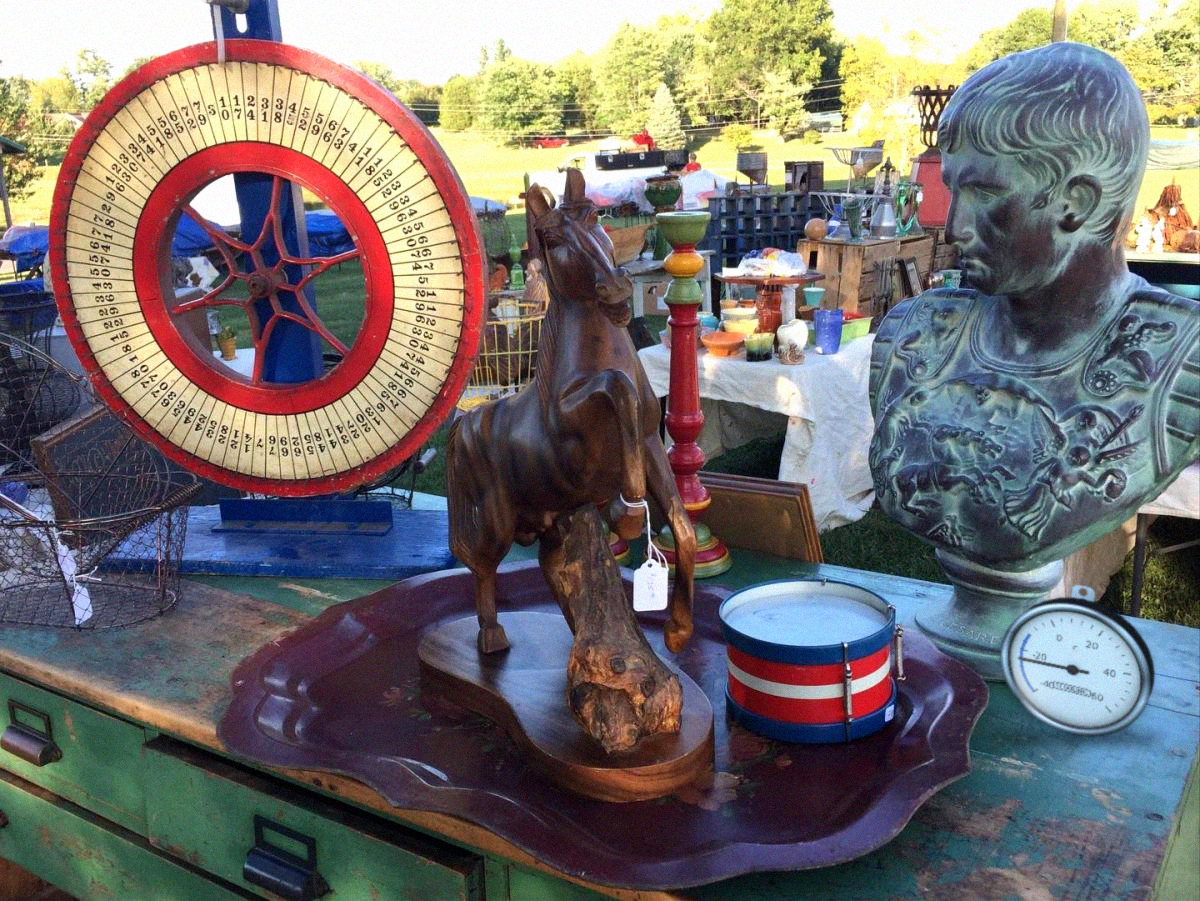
°C -24
